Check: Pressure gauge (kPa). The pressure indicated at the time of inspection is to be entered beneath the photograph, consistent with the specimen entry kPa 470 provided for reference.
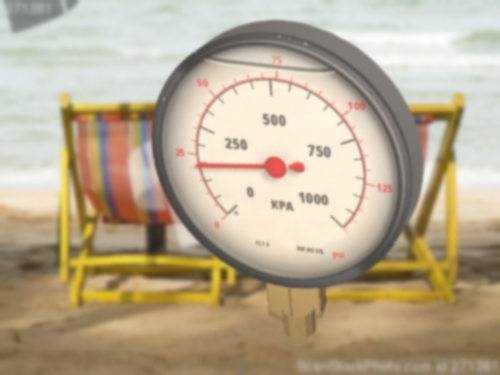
kPa 150
